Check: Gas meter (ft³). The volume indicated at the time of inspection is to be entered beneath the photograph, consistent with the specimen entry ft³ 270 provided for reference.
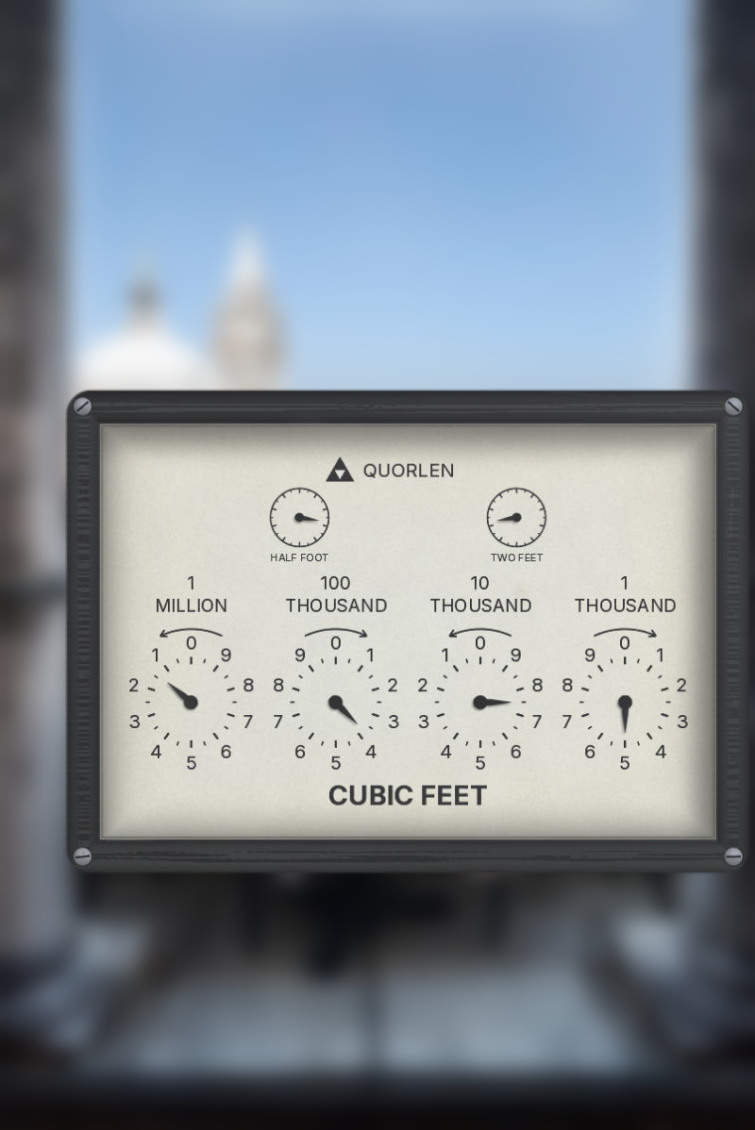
ft³ 137500
